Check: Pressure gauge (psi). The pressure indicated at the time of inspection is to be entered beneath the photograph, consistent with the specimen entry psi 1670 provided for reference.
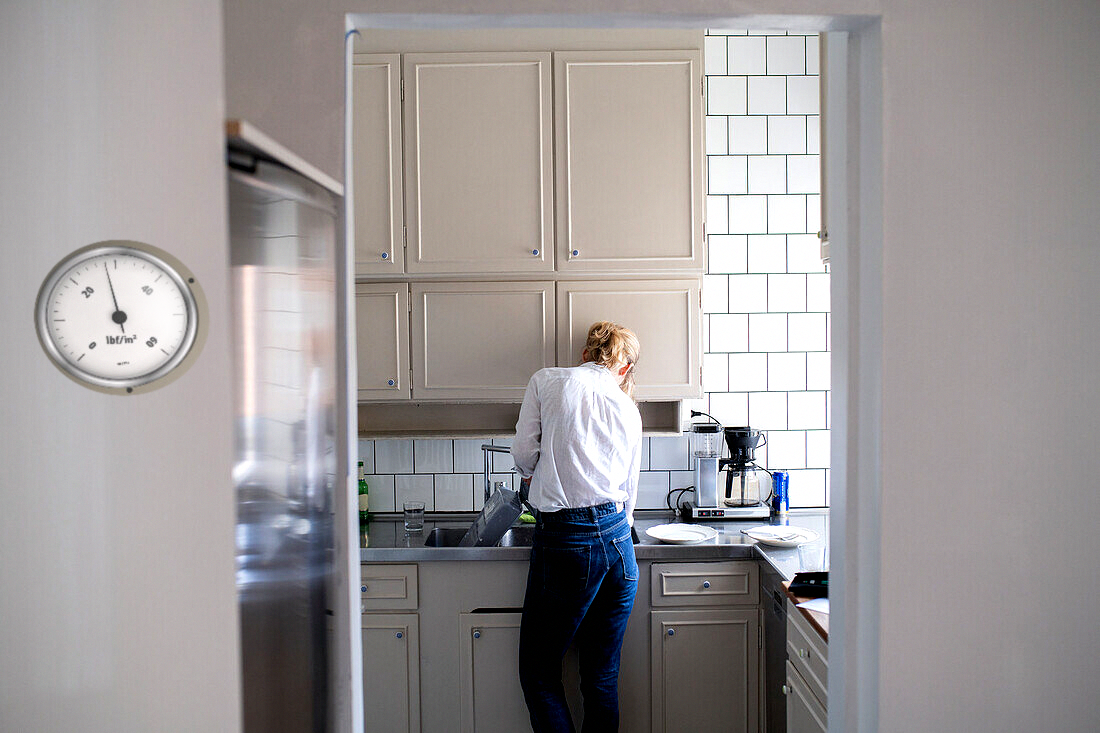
psi 28
